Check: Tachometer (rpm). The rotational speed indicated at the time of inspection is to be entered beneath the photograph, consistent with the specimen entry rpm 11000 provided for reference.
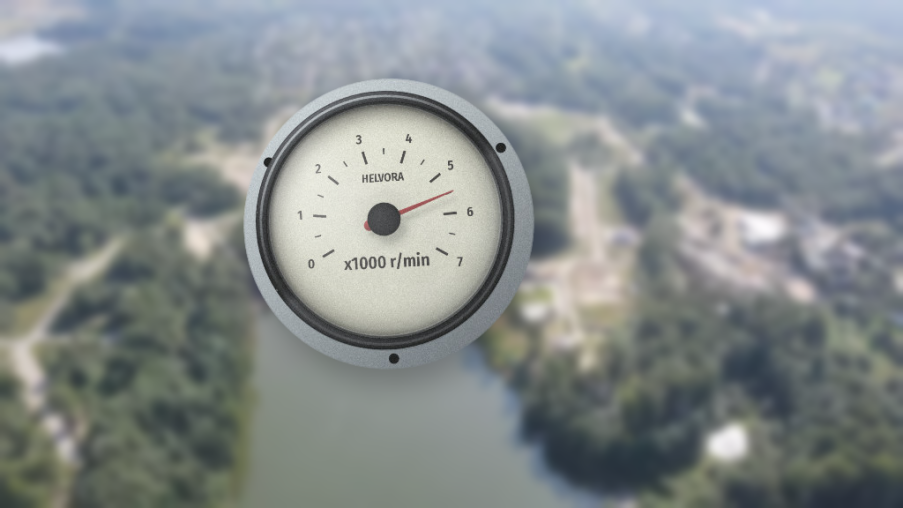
rpm 5500
